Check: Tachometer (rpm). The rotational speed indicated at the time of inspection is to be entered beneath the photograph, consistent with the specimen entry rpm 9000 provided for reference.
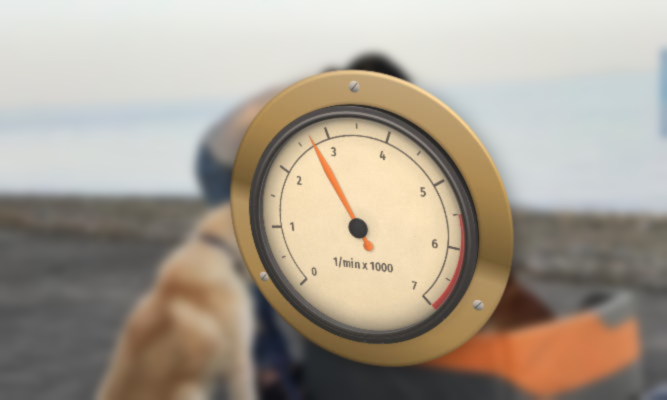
rpm 2750
